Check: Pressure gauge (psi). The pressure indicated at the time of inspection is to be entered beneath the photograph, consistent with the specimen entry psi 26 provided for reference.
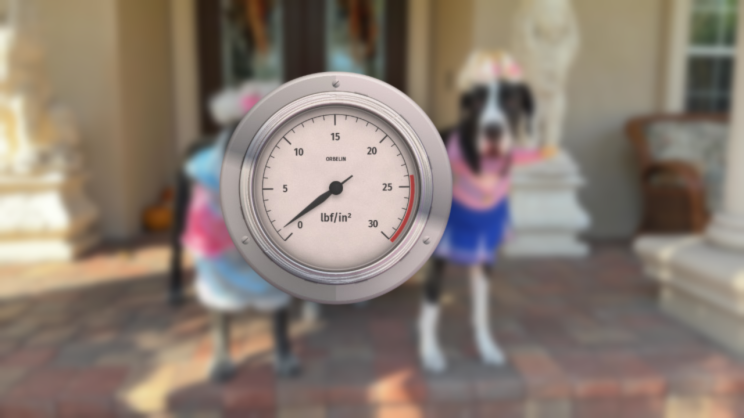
psi 1
